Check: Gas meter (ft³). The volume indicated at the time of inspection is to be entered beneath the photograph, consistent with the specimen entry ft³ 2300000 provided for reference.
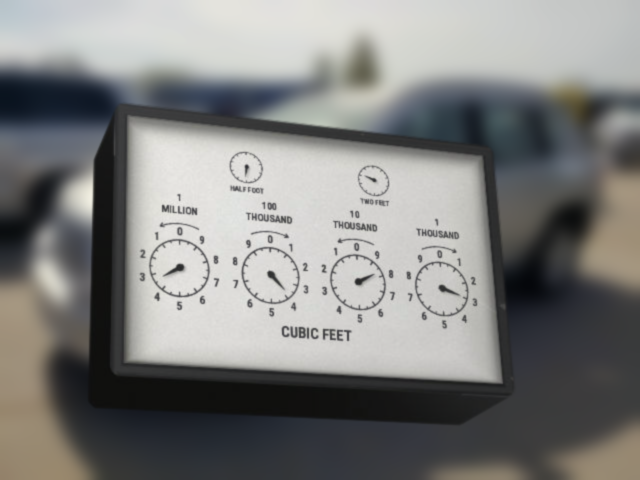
ft³ 338300
